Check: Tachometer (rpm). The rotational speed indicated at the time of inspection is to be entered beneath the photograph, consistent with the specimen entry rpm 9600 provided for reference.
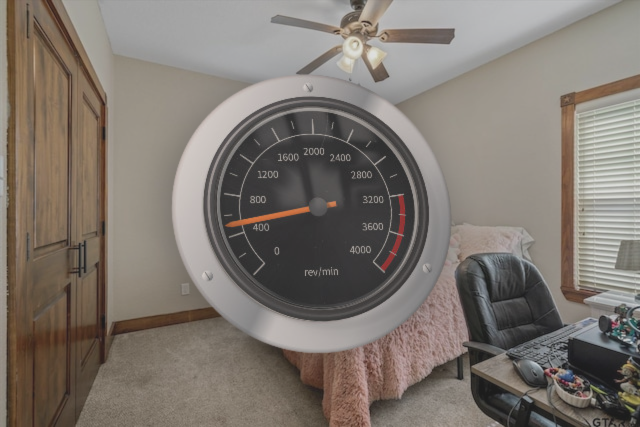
rpm 500
